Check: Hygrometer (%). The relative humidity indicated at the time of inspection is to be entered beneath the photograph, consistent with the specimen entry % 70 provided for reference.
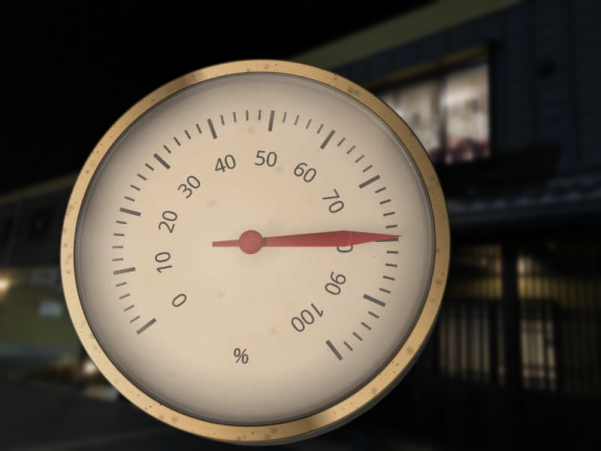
% 80
